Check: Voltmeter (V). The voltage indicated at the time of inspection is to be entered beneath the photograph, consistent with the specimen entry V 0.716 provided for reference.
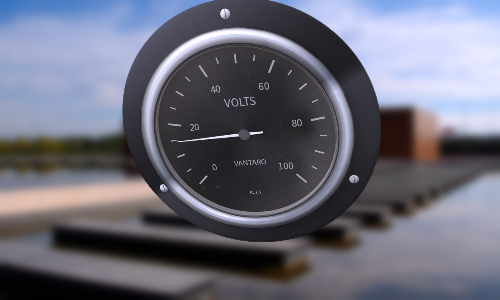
V 15
